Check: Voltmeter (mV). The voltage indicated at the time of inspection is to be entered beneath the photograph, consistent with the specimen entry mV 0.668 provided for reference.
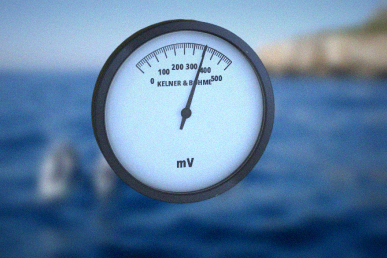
mV 350
